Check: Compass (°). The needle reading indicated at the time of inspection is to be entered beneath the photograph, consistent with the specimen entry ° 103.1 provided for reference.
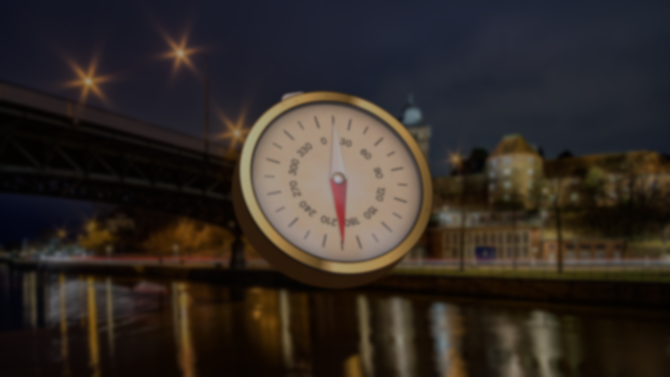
° 195
